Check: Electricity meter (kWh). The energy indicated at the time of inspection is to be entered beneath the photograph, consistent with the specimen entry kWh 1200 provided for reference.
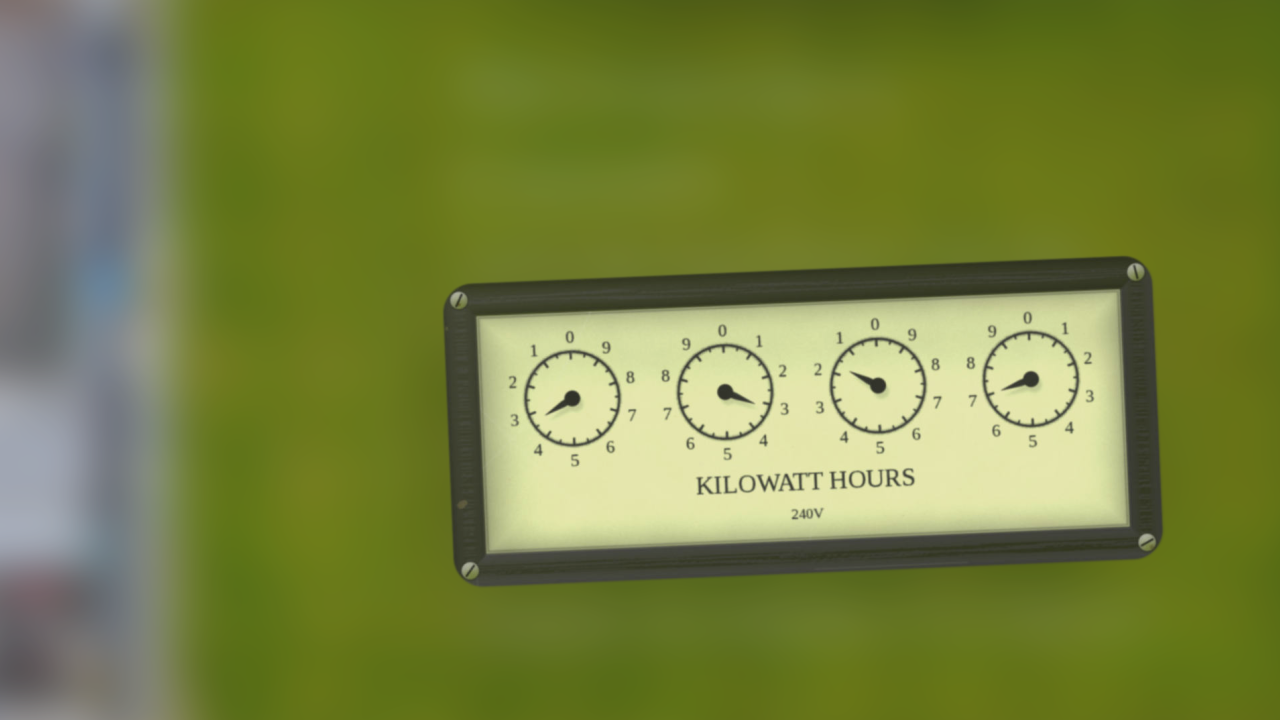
kWh 3317
